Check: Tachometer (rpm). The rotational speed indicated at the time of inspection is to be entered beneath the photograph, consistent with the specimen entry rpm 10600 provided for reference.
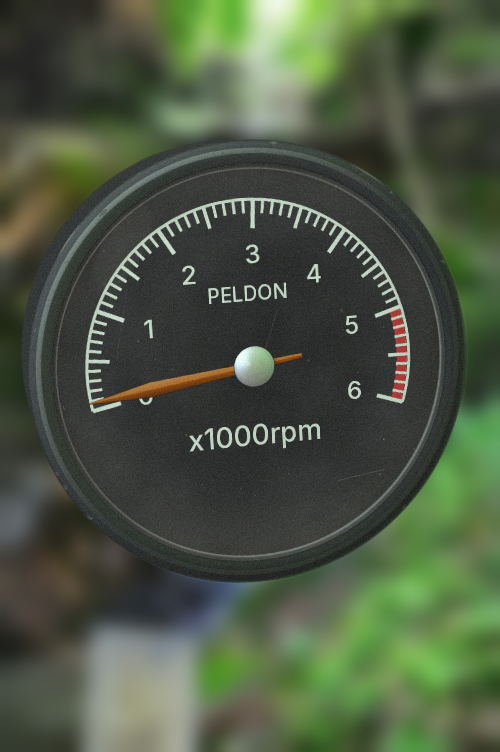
rpm 100
